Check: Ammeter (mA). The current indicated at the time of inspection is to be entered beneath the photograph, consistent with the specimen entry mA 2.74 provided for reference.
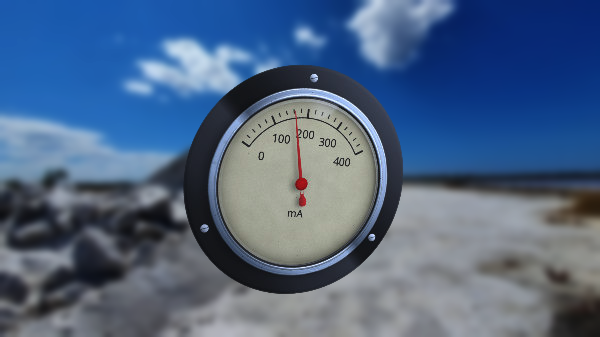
mA 160
